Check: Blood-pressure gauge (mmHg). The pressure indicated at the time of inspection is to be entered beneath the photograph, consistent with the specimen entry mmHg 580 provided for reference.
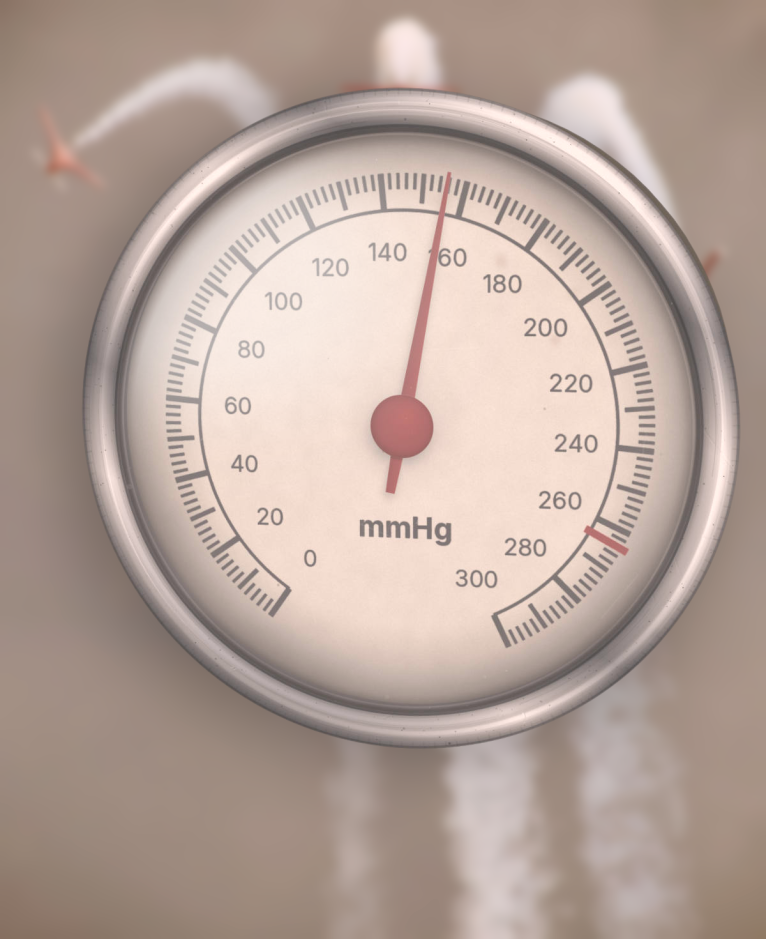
mmHg 156
